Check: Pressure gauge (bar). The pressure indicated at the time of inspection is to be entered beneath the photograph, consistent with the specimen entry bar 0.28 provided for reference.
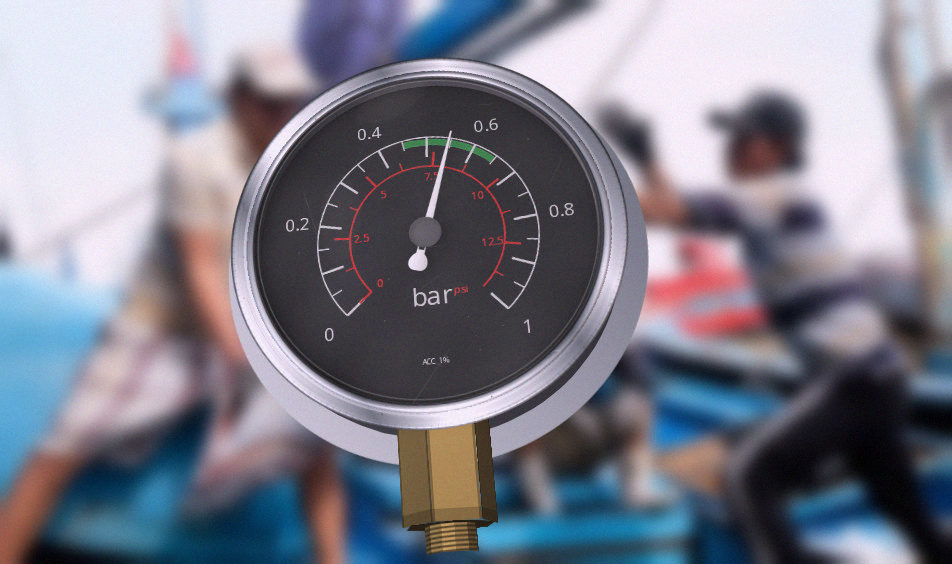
bar 0.55
